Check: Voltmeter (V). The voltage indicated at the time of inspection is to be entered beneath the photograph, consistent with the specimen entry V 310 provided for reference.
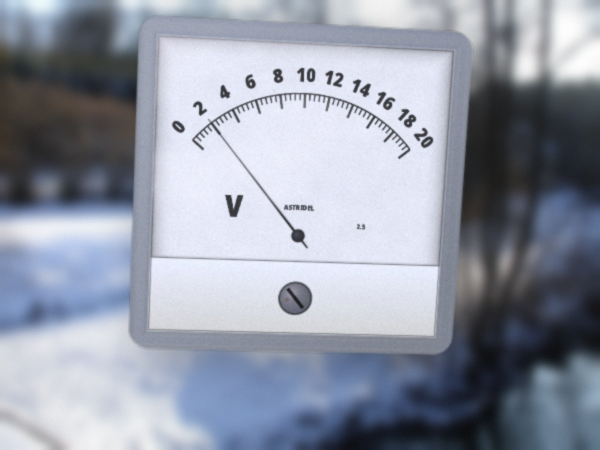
V 2
